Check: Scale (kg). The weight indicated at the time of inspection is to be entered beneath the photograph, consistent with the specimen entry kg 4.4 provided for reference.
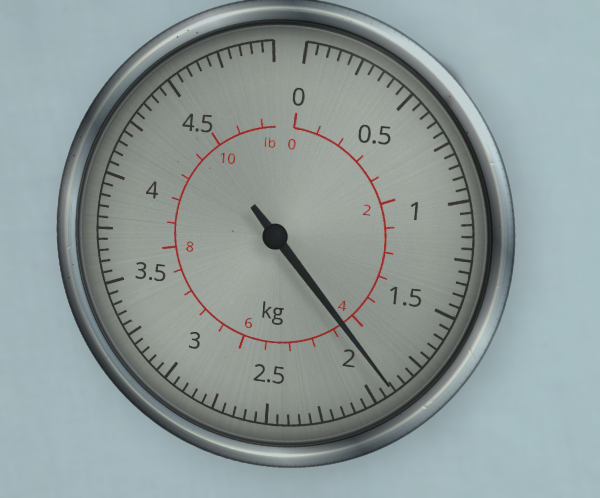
kg 1.9
